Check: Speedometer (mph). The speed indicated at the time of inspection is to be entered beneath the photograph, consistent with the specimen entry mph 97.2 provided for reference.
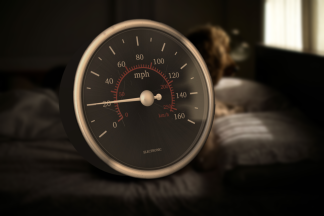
mph 20
